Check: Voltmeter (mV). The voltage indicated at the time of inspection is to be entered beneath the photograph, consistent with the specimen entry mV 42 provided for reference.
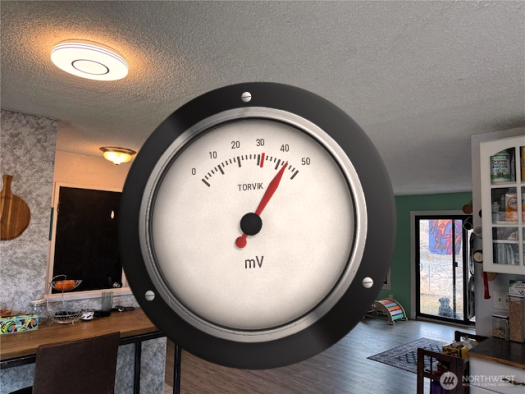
mV 44
